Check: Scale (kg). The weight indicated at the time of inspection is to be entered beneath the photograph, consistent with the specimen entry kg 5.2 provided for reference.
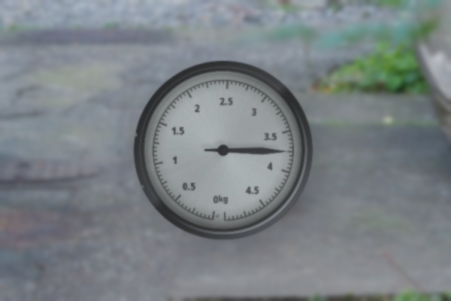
kg 3.75
